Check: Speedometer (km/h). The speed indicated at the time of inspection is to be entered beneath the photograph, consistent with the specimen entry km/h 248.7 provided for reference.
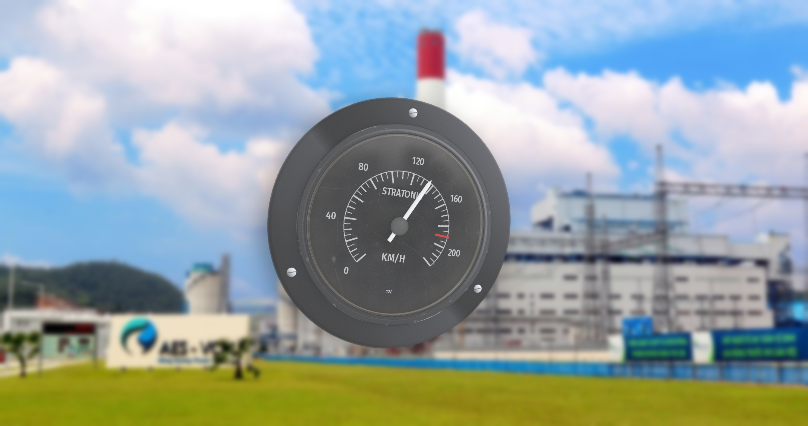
km/h 135
